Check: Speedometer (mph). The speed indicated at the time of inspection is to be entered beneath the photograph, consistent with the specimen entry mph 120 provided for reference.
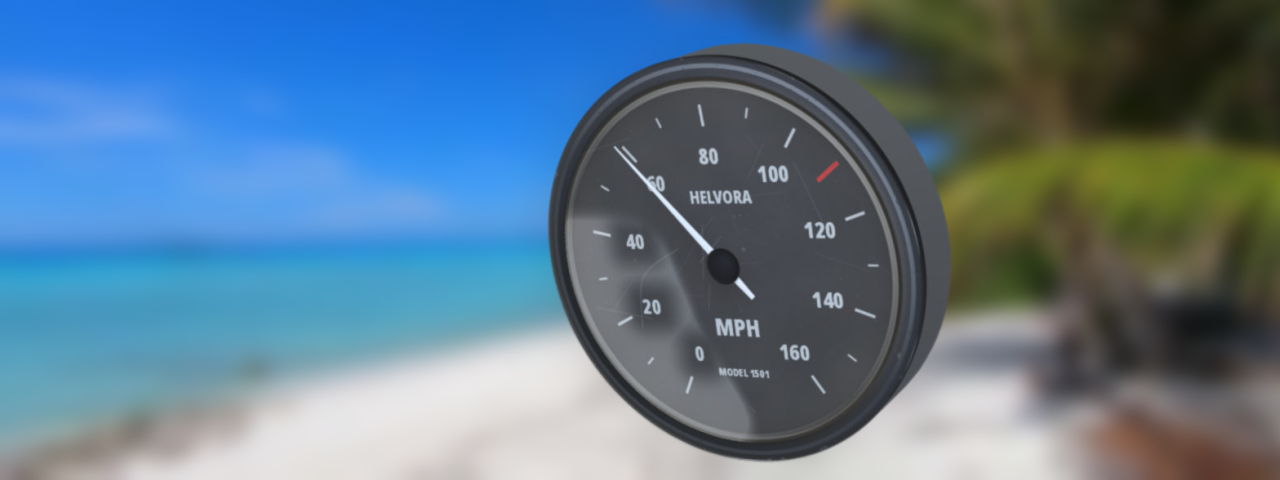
mph 60
